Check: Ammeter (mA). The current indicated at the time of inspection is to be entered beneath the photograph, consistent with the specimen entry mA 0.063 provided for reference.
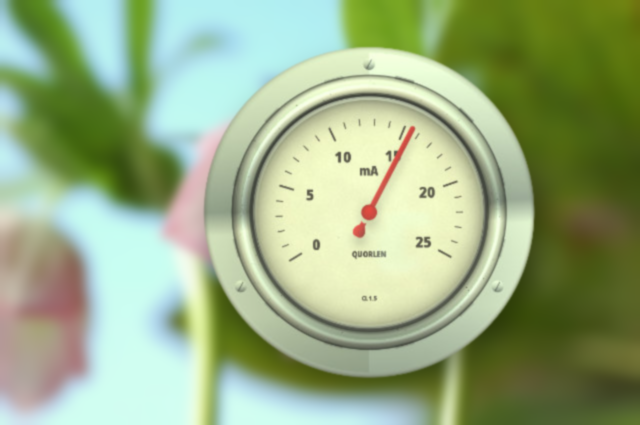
mA 15.5
